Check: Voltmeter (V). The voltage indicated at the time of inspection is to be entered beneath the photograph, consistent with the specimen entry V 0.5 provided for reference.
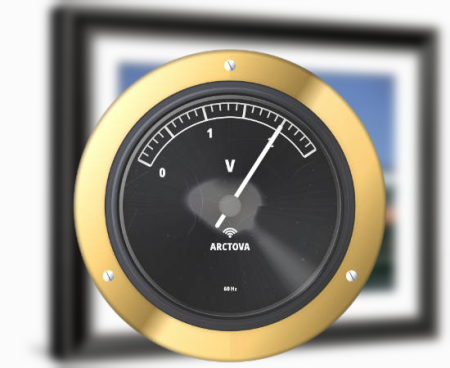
V 2
